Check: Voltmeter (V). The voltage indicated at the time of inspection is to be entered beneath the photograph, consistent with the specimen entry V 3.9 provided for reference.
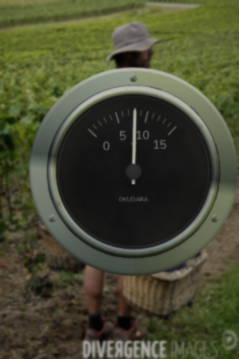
V 8
